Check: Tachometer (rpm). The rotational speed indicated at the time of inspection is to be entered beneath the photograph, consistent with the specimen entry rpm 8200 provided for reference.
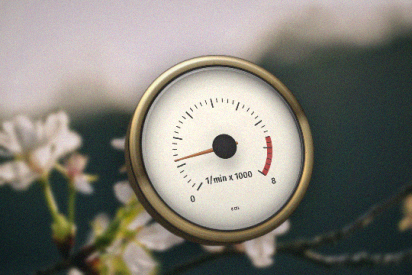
rpm 1200
